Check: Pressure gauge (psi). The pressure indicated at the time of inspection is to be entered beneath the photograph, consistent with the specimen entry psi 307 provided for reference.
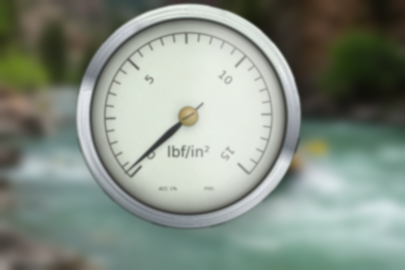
psi 0.25
